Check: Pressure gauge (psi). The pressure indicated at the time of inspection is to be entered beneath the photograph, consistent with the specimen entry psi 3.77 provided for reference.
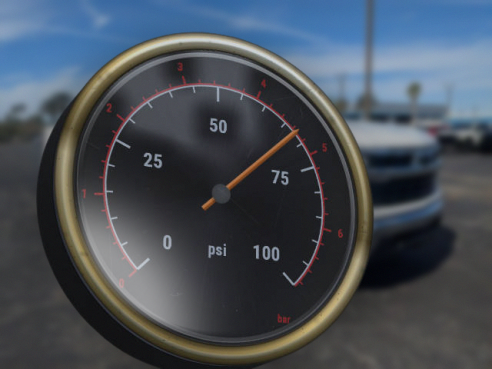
psi 67.5
